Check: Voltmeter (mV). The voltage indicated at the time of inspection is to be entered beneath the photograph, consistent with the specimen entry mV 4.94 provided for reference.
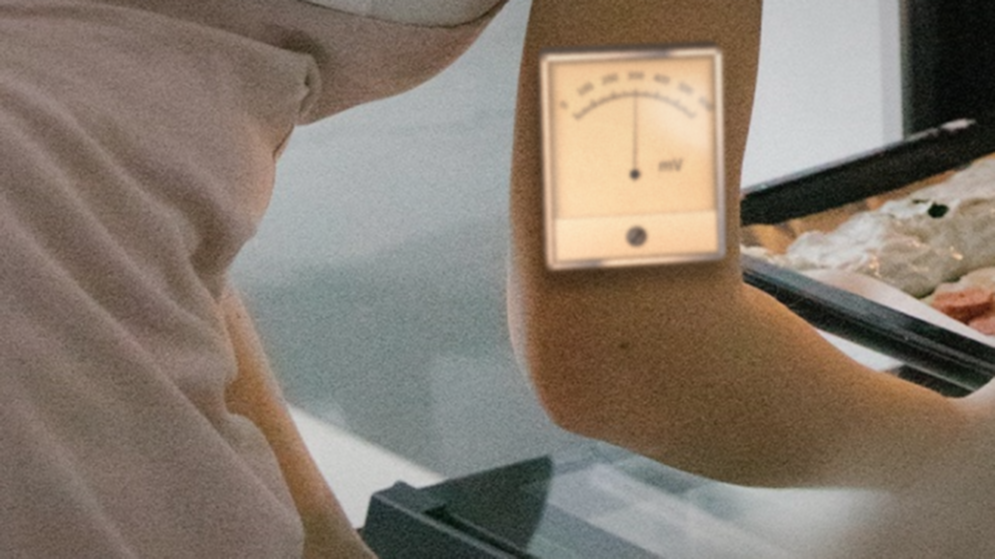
mV 300
